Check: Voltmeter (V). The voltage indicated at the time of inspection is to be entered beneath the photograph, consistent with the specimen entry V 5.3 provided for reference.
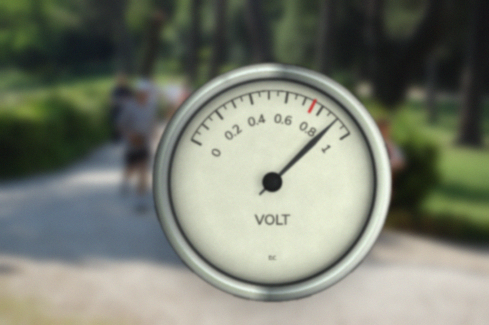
V 0.9
